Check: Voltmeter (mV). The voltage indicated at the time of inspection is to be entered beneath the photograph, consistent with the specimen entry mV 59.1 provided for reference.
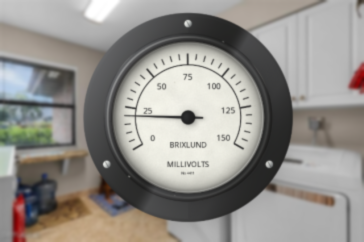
mV 20
